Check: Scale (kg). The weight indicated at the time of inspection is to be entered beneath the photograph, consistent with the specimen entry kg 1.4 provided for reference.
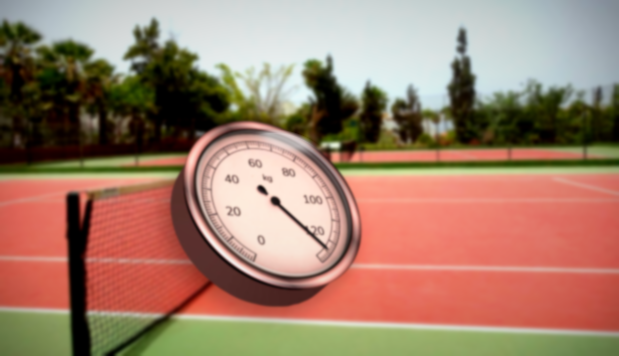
kg 125
